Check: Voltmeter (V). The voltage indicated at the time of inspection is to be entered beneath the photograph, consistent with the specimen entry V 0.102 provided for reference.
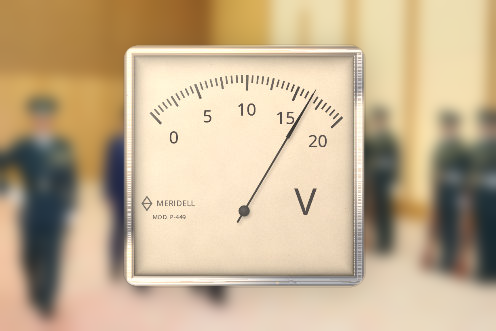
V 16.5
